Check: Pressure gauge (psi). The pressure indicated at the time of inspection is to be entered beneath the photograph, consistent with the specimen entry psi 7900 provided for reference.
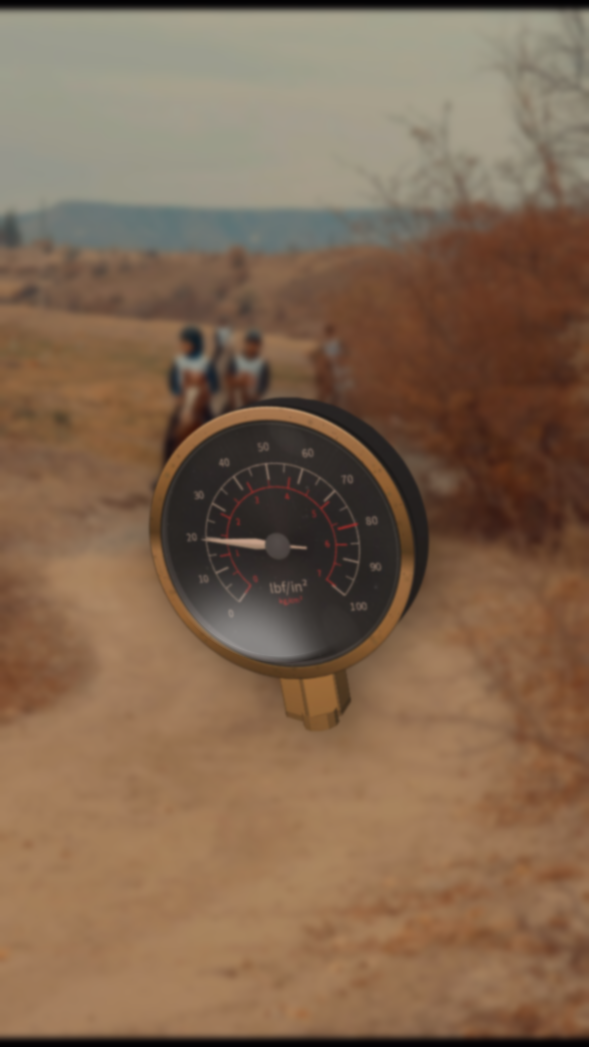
psi 20
